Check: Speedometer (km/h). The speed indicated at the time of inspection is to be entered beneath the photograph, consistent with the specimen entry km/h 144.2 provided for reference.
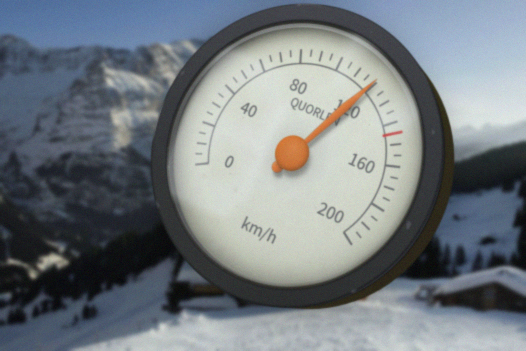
km/h 120
